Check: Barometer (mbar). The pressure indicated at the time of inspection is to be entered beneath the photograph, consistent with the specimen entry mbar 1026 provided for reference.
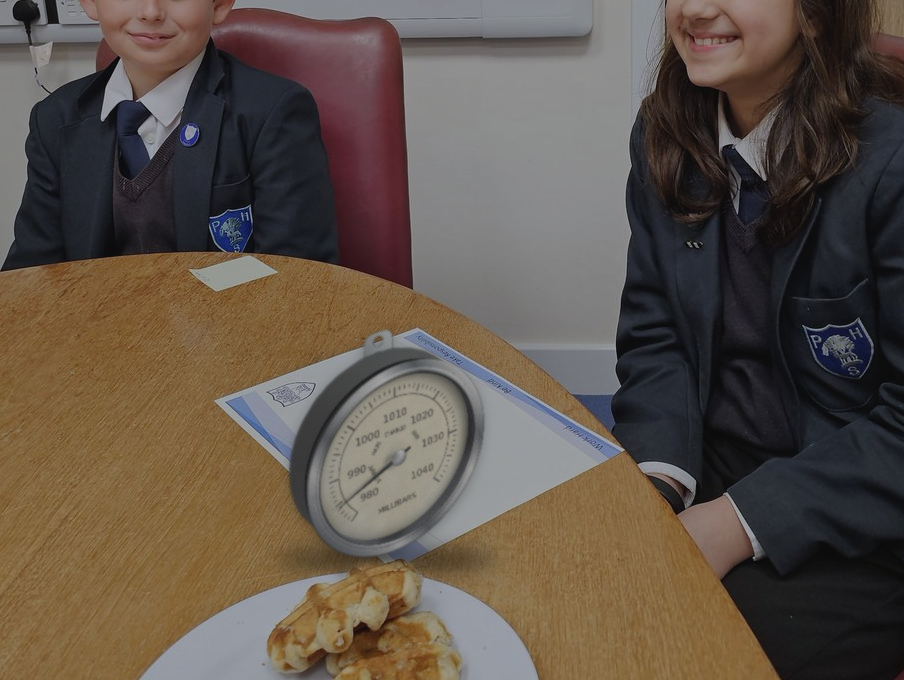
mbar 985
